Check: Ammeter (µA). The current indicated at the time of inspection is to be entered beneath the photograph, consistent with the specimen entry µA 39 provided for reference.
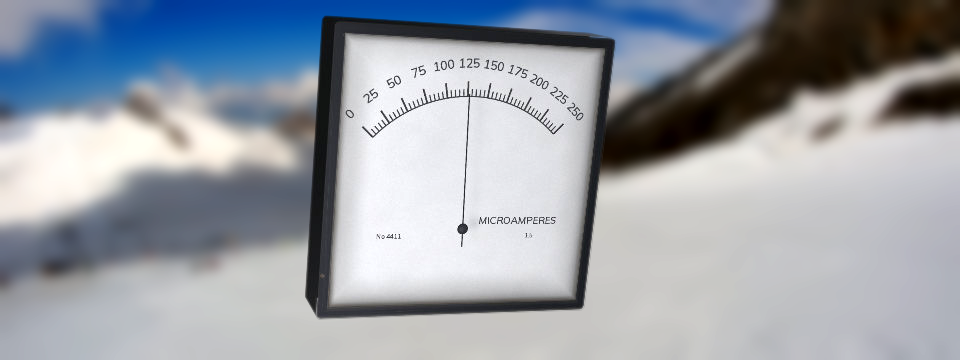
µA 125
